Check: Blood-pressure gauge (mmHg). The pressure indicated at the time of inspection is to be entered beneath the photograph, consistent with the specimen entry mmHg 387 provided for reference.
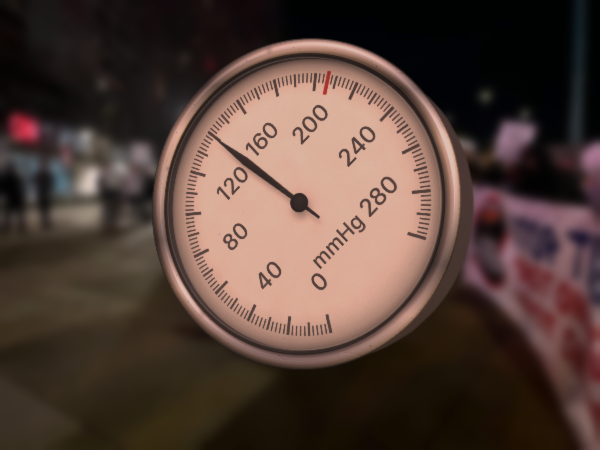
mmHg 140
